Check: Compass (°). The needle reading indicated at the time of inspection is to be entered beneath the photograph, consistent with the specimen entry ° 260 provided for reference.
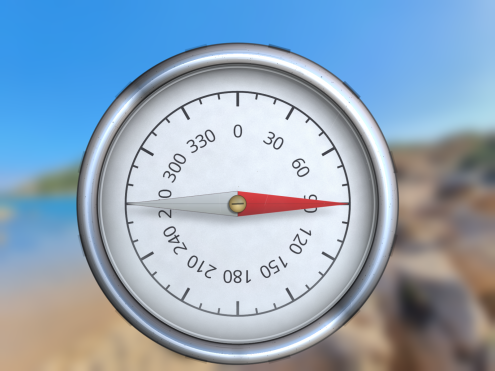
° 90
